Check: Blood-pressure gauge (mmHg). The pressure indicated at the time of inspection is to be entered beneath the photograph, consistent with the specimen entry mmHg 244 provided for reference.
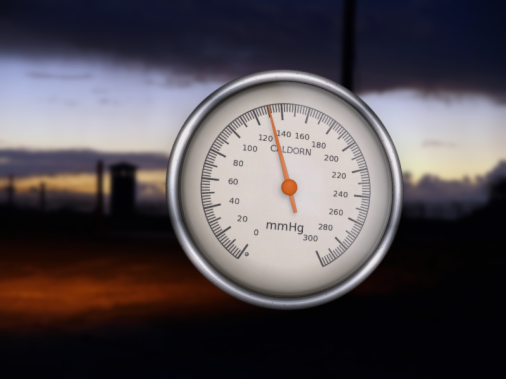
mmHg 130
